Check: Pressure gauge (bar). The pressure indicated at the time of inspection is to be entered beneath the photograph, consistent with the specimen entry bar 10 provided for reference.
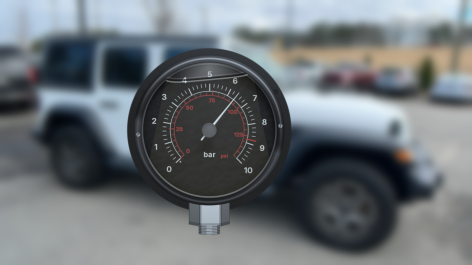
bar 6.4
